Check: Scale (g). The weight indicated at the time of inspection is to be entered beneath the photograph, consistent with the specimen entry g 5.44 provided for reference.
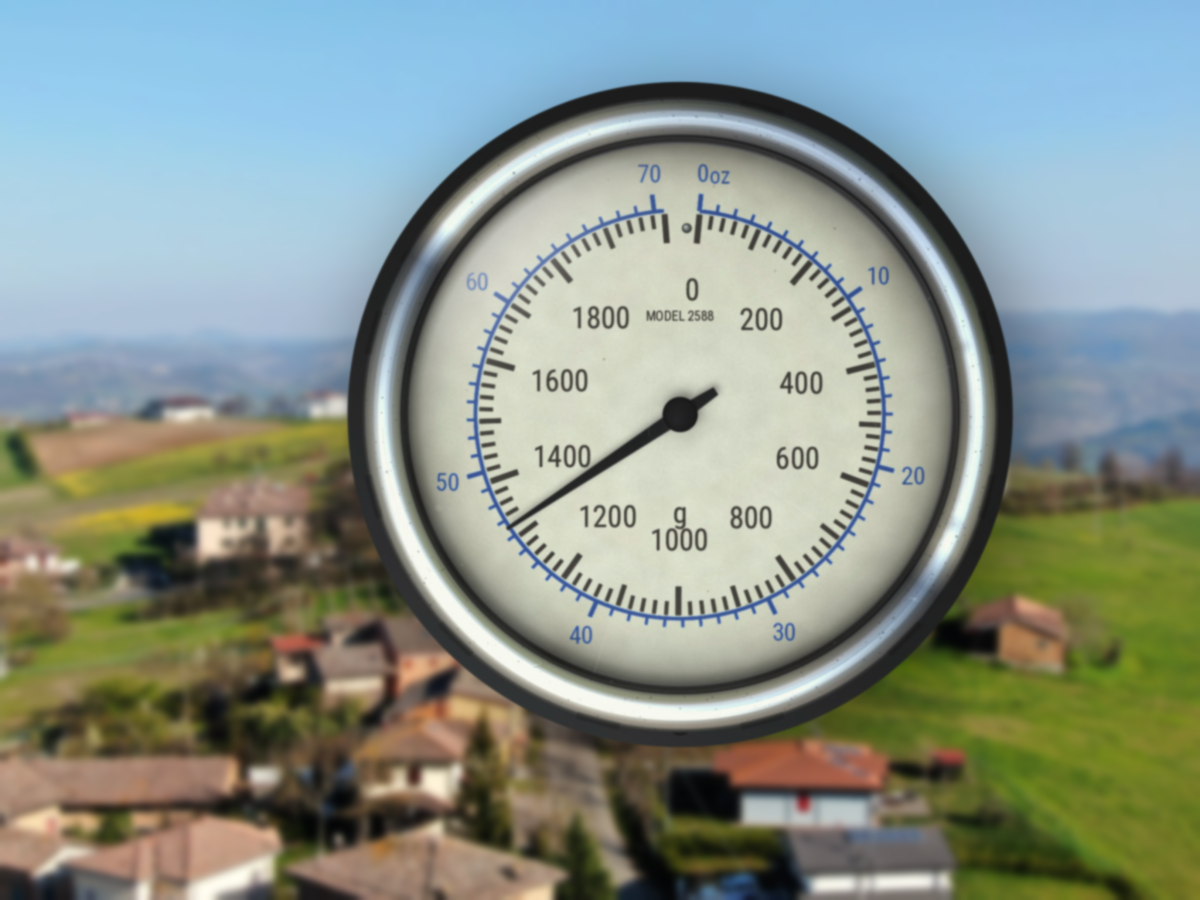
g 1320
